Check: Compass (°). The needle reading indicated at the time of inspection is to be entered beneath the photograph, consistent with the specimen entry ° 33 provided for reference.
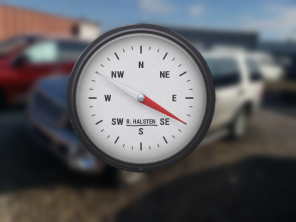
° 120
